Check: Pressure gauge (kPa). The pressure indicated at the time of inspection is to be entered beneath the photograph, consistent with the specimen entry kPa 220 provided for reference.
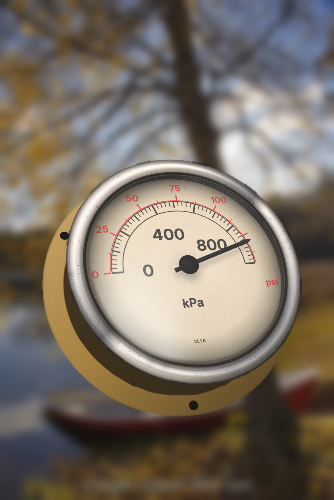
kPa 900
